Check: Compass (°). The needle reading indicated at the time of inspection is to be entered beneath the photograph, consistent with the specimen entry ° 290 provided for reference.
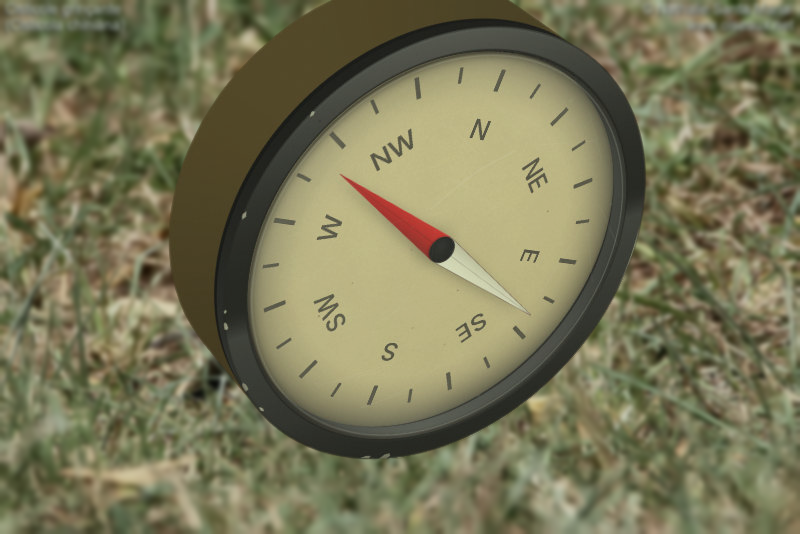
° 292.5
